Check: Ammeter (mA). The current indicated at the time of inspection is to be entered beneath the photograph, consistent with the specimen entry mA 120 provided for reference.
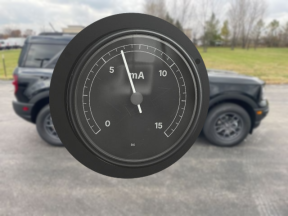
mA 6.25
